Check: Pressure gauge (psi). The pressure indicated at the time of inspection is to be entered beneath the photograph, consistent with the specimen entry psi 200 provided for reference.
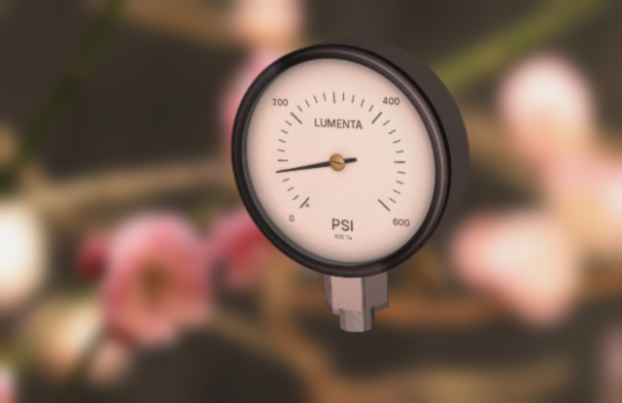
psi 80
